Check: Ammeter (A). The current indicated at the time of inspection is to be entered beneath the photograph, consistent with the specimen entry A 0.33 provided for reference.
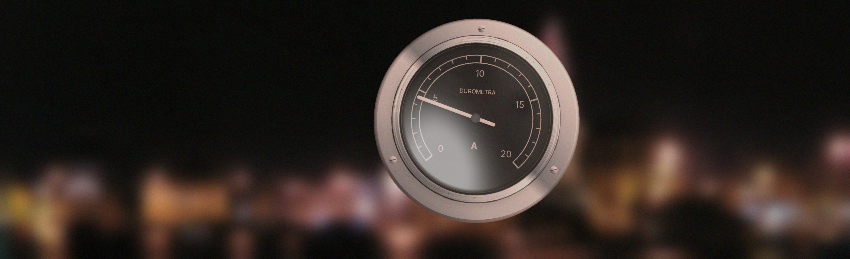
A 4.5
